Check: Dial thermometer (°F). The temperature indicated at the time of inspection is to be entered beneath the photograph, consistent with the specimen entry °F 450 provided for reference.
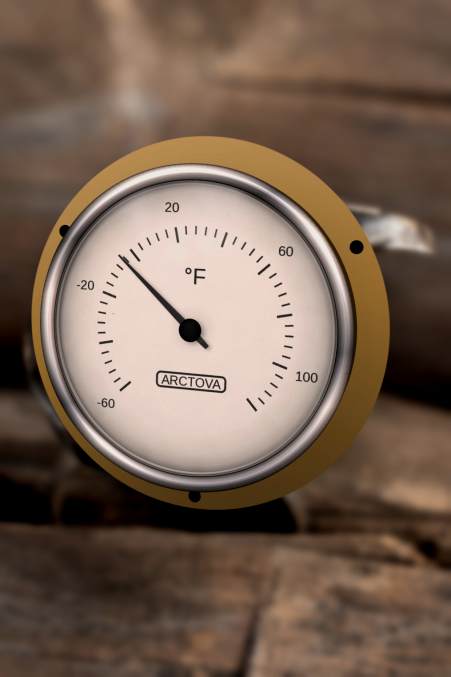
°F -4
